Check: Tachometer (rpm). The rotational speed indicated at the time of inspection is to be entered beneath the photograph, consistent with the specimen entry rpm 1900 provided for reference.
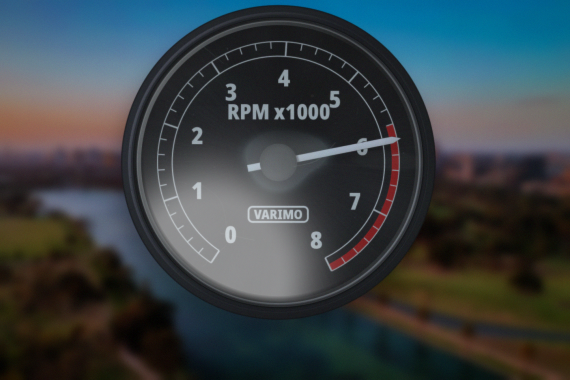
rpm 6000
